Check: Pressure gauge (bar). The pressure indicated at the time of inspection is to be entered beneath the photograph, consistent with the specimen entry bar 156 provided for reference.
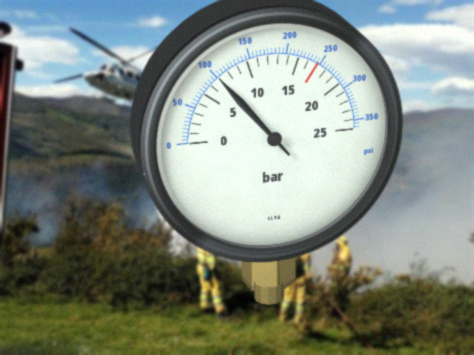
bar 7
